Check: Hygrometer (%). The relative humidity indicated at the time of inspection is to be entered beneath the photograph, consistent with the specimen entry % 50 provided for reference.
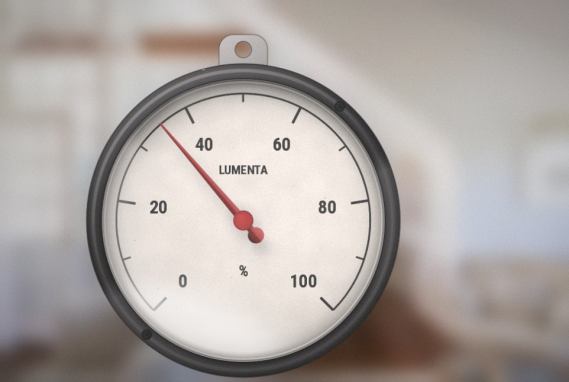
% 35
